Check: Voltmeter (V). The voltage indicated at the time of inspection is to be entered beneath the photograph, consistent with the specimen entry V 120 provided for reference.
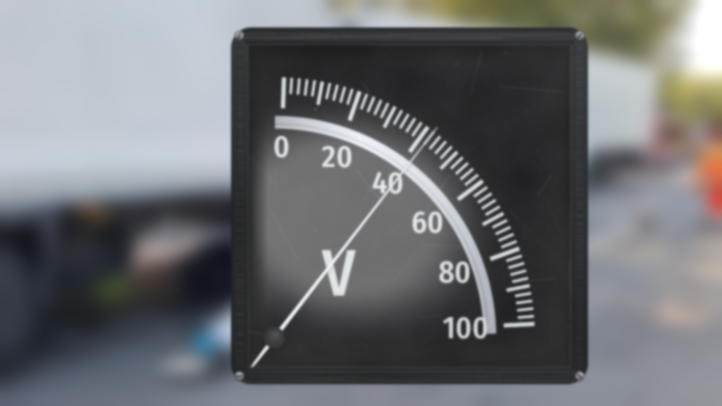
V 42
